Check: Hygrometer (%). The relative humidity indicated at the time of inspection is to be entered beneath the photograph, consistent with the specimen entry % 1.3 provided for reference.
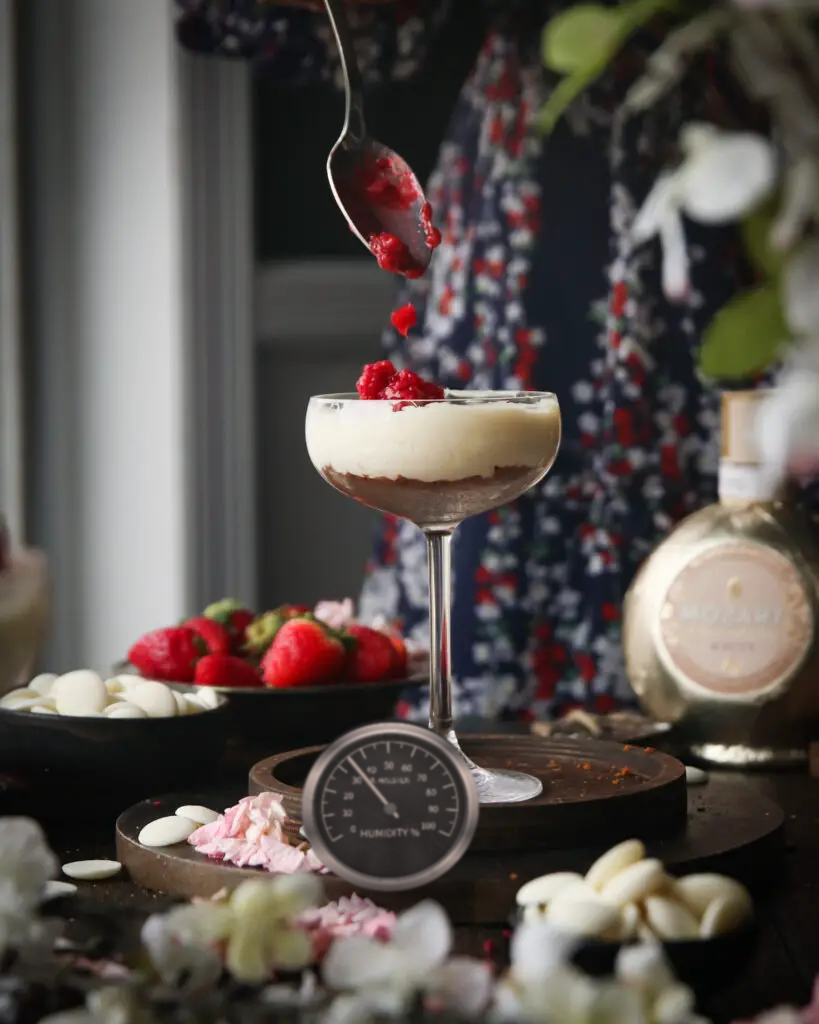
% 35
